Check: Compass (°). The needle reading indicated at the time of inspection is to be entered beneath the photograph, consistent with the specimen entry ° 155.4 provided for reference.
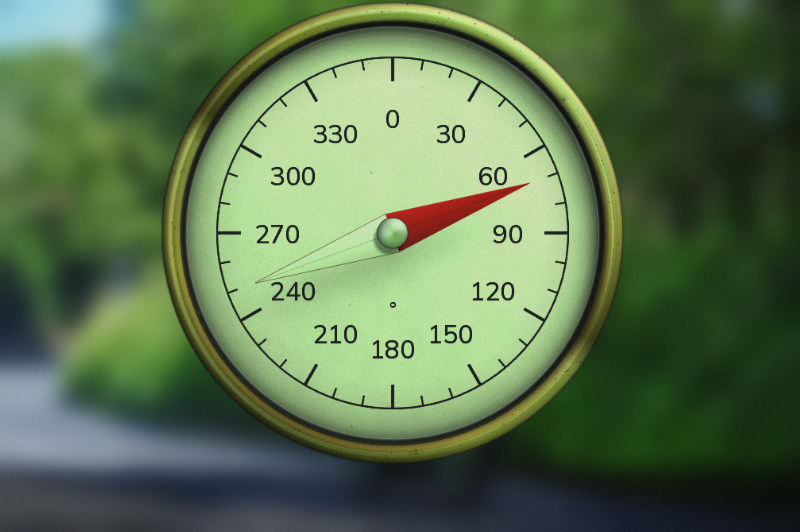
° 70
